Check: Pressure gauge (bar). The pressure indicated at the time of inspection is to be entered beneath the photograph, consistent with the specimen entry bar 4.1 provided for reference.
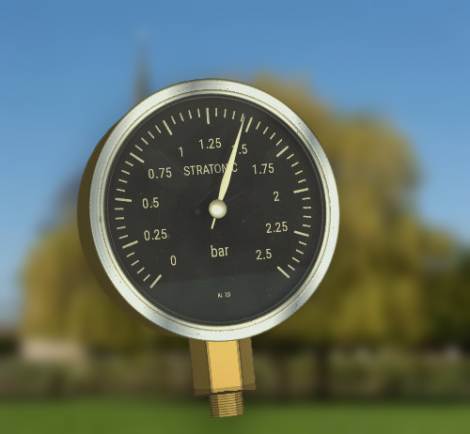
bar 1.45
